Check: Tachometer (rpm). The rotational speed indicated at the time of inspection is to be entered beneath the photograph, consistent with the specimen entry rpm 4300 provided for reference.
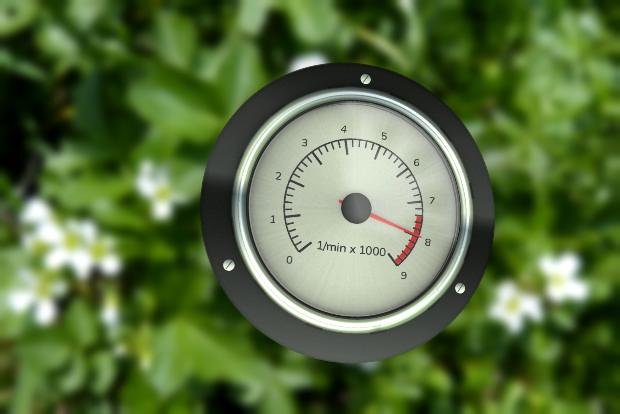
rpm 8000
